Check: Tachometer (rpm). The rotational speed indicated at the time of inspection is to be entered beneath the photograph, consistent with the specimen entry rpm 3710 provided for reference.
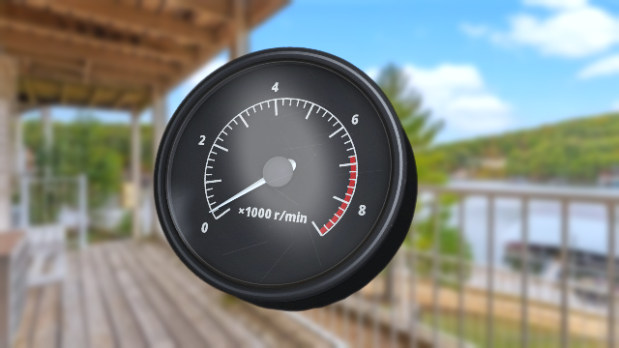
rpm 200
